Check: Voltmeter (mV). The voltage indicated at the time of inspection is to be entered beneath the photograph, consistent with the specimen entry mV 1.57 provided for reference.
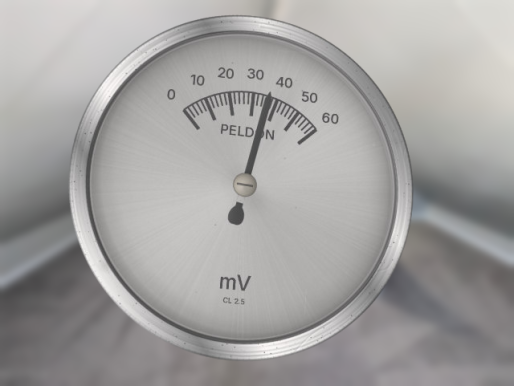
mV 36
